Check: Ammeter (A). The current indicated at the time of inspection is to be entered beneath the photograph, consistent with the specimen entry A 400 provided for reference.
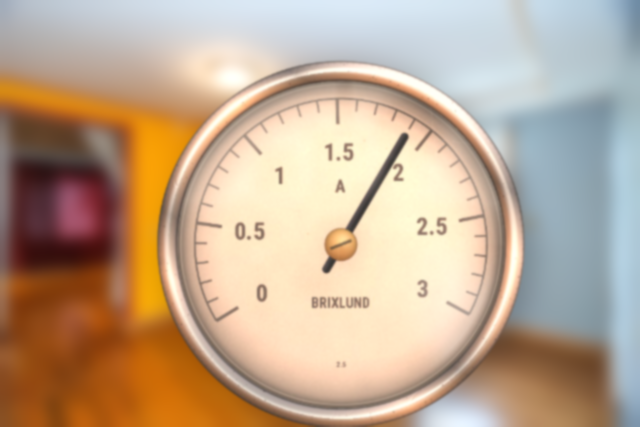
A 1.9
